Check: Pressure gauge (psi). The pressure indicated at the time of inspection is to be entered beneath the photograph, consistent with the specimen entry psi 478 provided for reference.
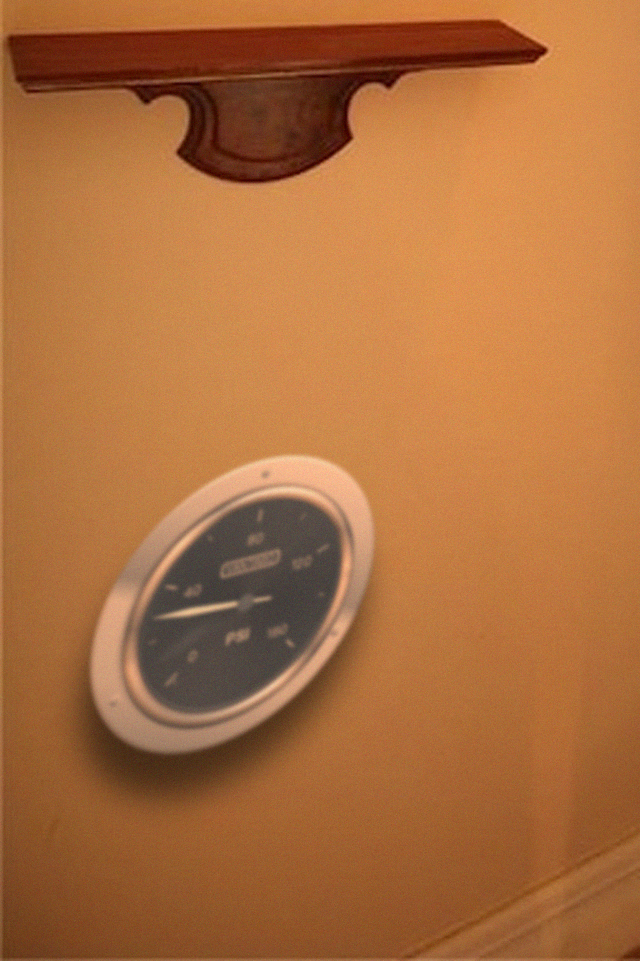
psi 30
